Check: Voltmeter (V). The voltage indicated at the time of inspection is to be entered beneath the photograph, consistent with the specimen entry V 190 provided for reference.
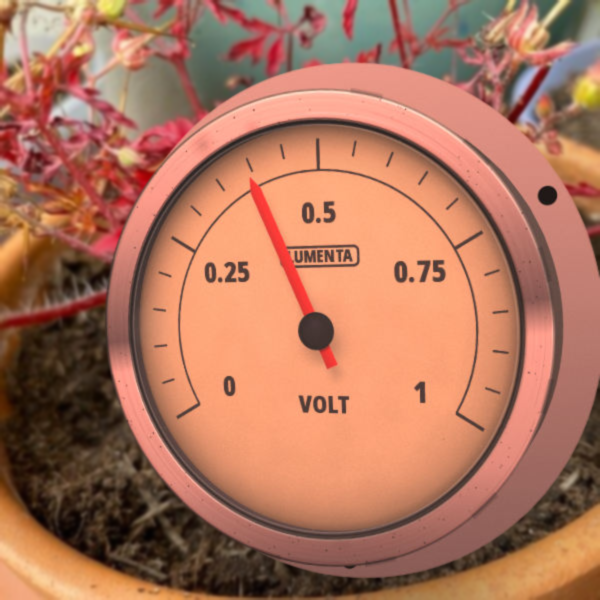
V 0.4
